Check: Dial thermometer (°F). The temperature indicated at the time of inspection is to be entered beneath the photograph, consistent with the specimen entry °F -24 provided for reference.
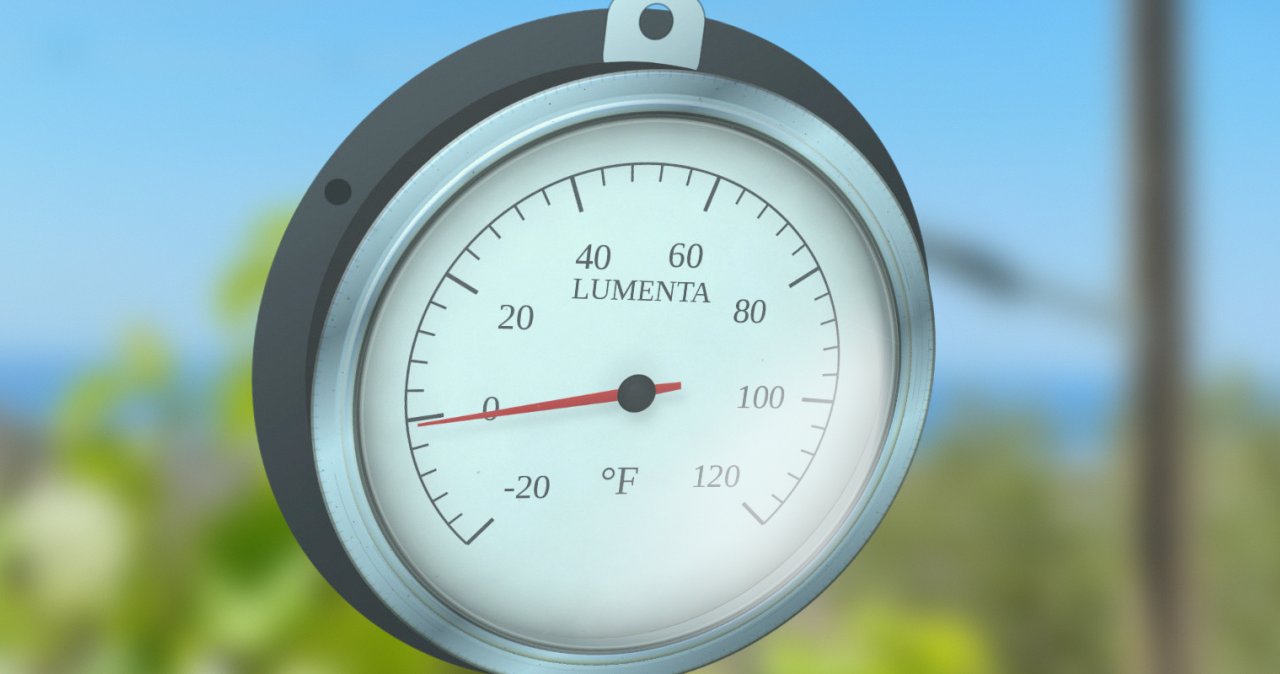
°F 0
